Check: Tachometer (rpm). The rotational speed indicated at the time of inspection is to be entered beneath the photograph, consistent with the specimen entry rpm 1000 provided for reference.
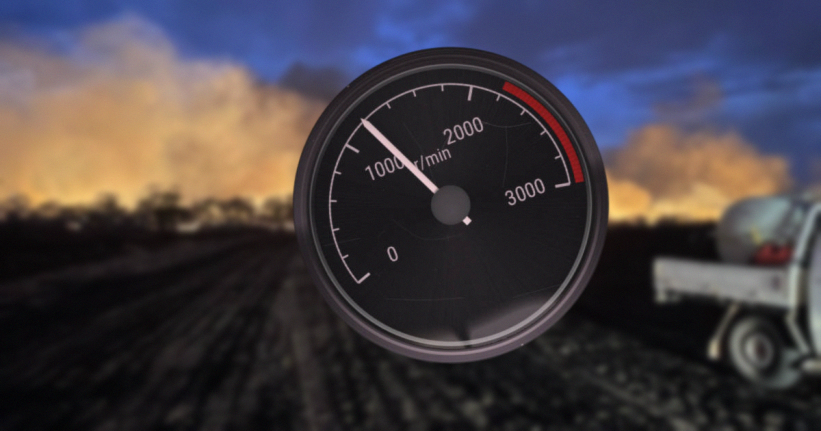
rpm 1200
